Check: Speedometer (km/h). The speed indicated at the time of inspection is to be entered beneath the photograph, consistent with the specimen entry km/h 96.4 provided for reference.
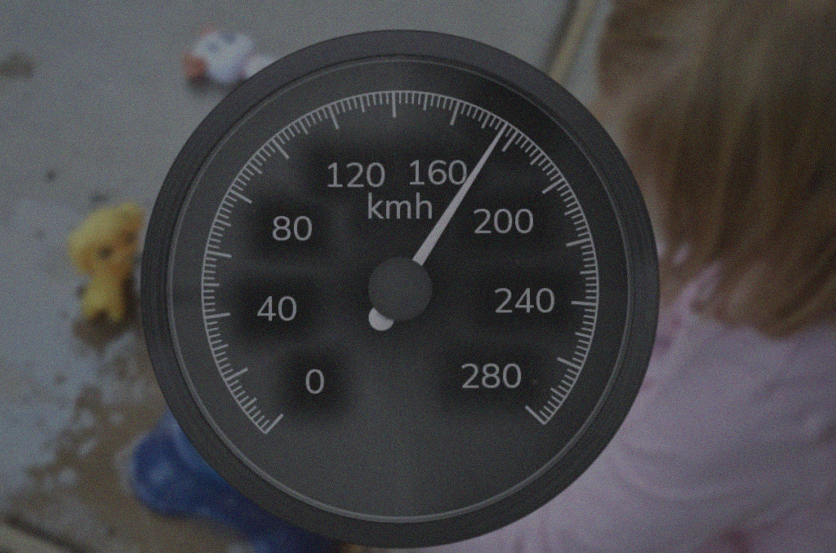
km/h 176
